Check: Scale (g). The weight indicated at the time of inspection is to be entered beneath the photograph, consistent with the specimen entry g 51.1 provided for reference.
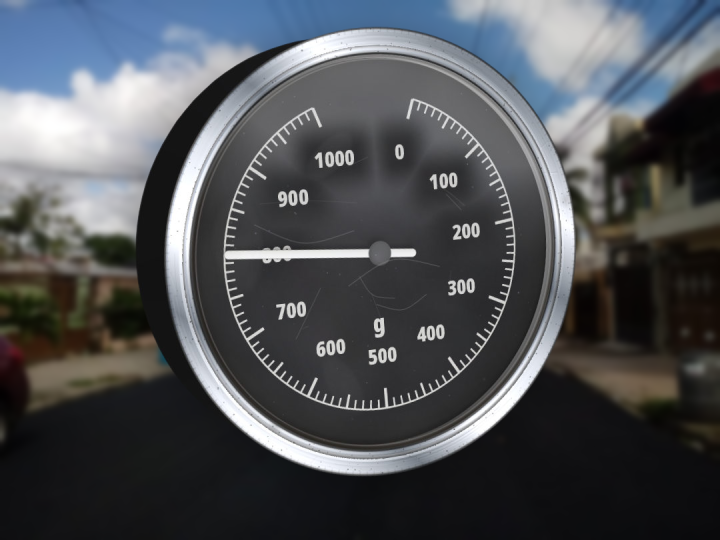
g 800
